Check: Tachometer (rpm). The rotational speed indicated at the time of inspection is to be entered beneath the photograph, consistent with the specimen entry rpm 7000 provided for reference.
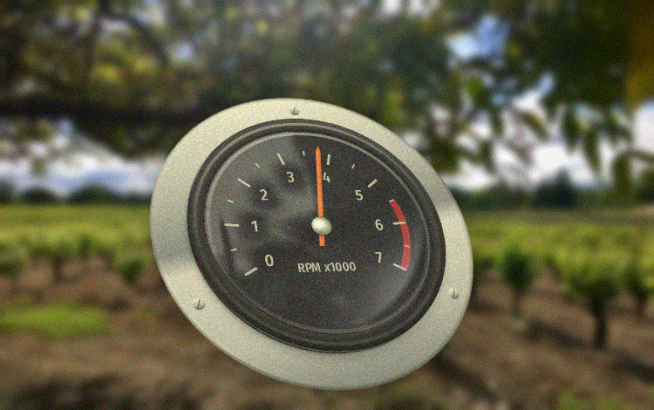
rpm 3750
